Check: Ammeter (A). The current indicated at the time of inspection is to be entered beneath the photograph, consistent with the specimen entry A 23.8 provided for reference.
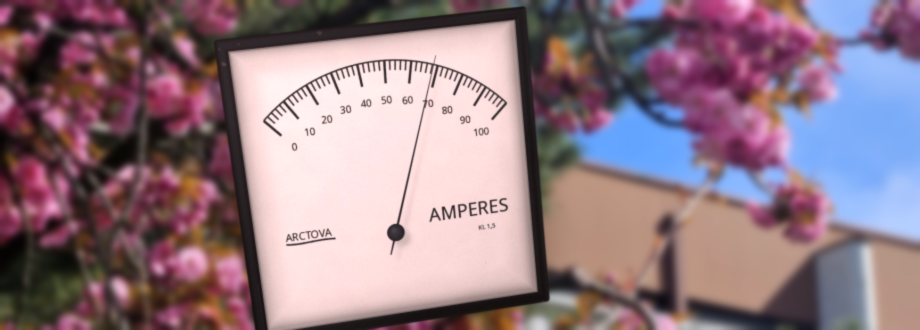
A 68
